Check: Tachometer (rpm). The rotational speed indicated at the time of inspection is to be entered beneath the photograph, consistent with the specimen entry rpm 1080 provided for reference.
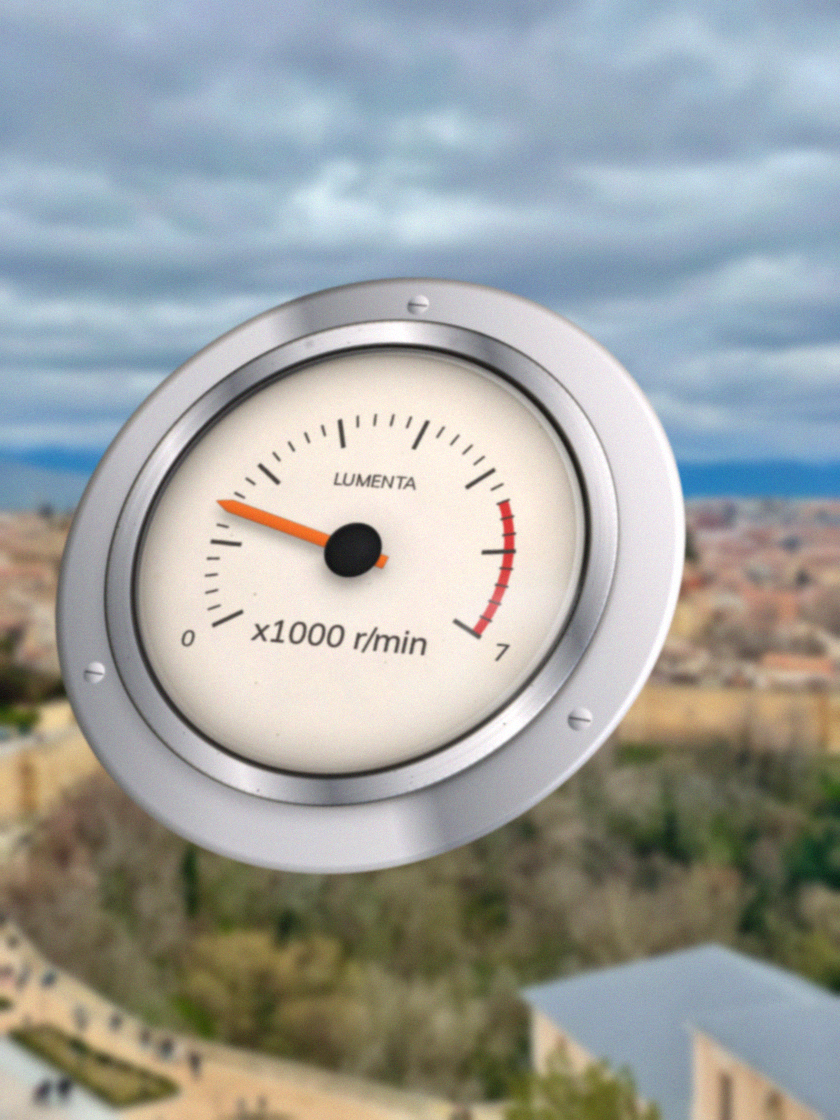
rpm 1400
